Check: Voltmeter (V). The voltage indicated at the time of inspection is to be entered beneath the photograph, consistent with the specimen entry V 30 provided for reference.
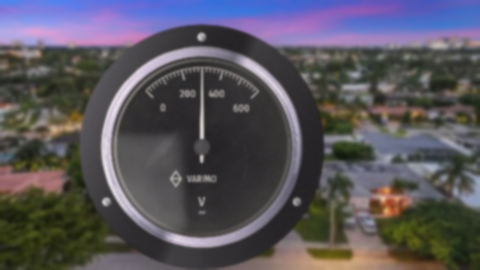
V 300
